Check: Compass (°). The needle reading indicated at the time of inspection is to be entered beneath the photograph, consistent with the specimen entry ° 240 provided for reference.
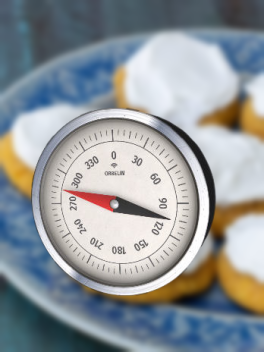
° 285
